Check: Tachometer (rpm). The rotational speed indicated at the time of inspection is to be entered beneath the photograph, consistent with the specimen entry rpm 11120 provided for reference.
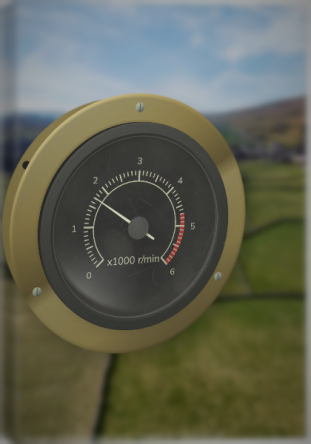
rpm 1700
